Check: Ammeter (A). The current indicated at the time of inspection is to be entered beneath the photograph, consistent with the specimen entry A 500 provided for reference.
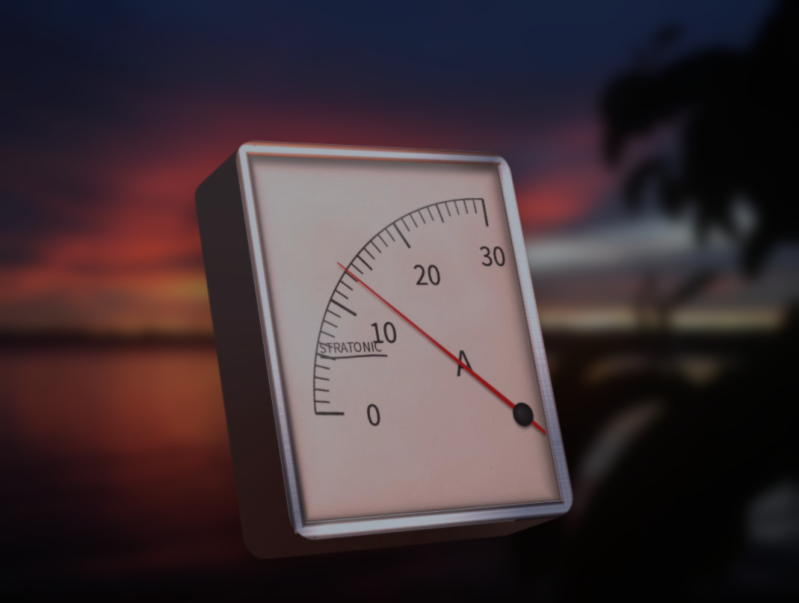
A 13
